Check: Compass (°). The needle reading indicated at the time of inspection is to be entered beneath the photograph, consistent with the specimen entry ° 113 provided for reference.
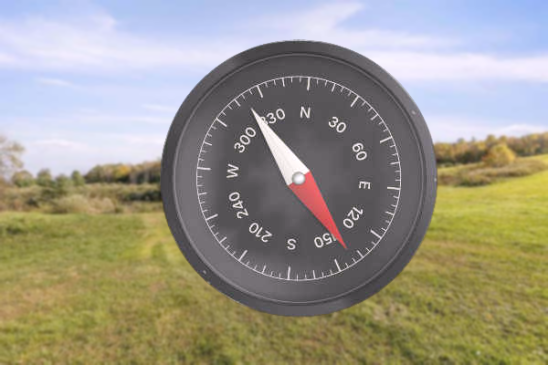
° 140
